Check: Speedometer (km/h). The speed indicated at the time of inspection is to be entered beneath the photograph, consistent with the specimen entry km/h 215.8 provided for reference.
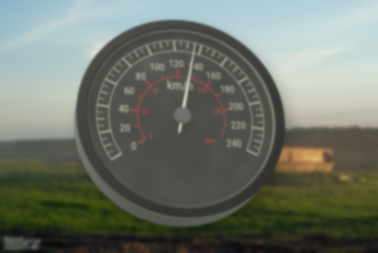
km/h 135
